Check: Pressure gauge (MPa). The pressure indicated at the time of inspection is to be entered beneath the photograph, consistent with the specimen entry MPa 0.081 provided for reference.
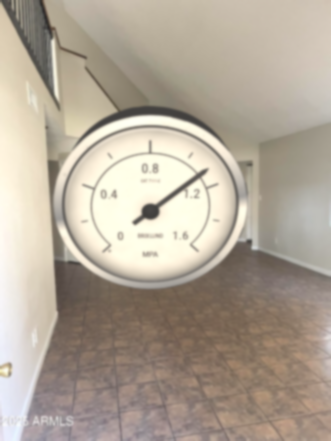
MPa 1.1
